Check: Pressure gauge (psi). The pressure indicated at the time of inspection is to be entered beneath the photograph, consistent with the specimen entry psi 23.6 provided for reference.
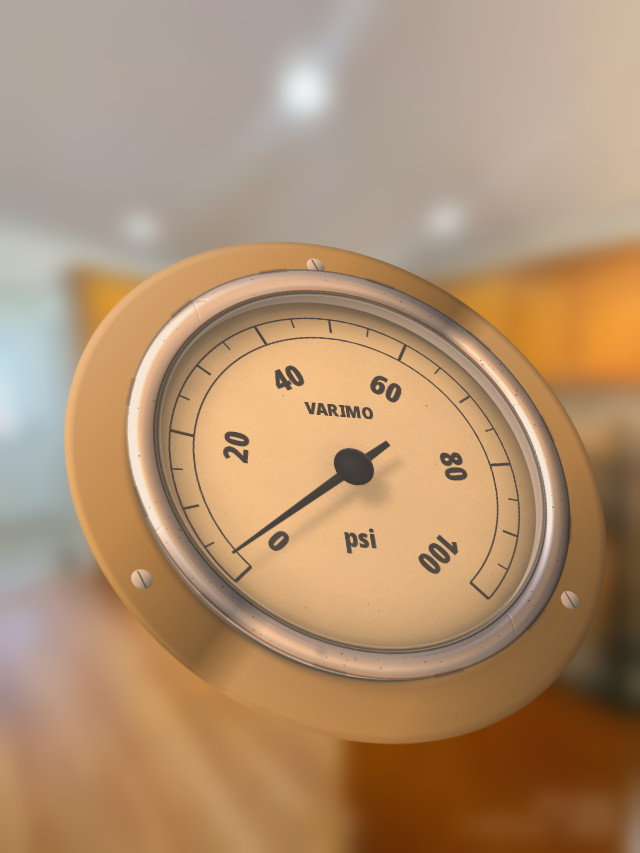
psi 2.5
